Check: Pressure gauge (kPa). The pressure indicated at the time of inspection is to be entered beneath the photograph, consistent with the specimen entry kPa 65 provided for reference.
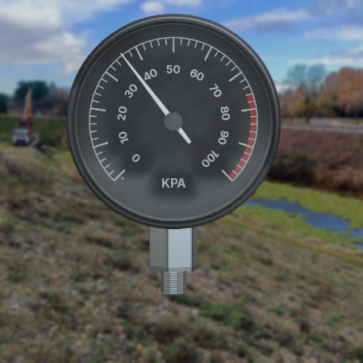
kPa 36
